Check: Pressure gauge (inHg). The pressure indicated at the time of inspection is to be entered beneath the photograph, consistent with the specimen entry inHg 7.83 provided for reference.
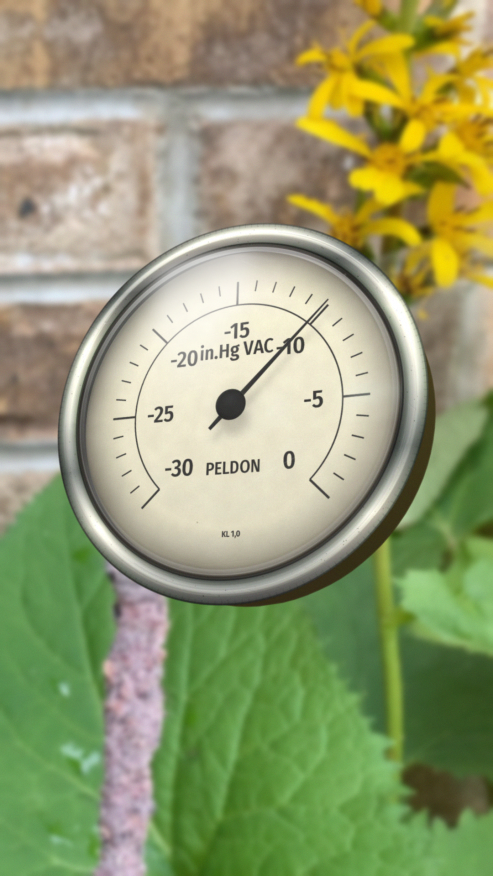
inHg -10
